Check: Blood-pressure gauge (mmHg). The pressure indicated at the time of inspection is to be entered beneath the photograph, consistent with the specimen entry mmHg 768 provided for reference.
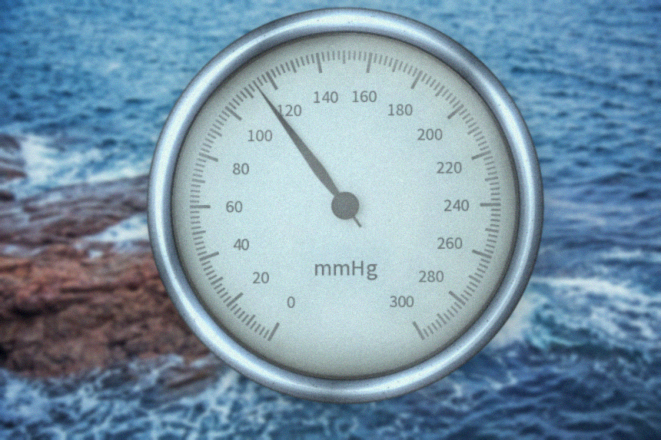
mmHg 114
